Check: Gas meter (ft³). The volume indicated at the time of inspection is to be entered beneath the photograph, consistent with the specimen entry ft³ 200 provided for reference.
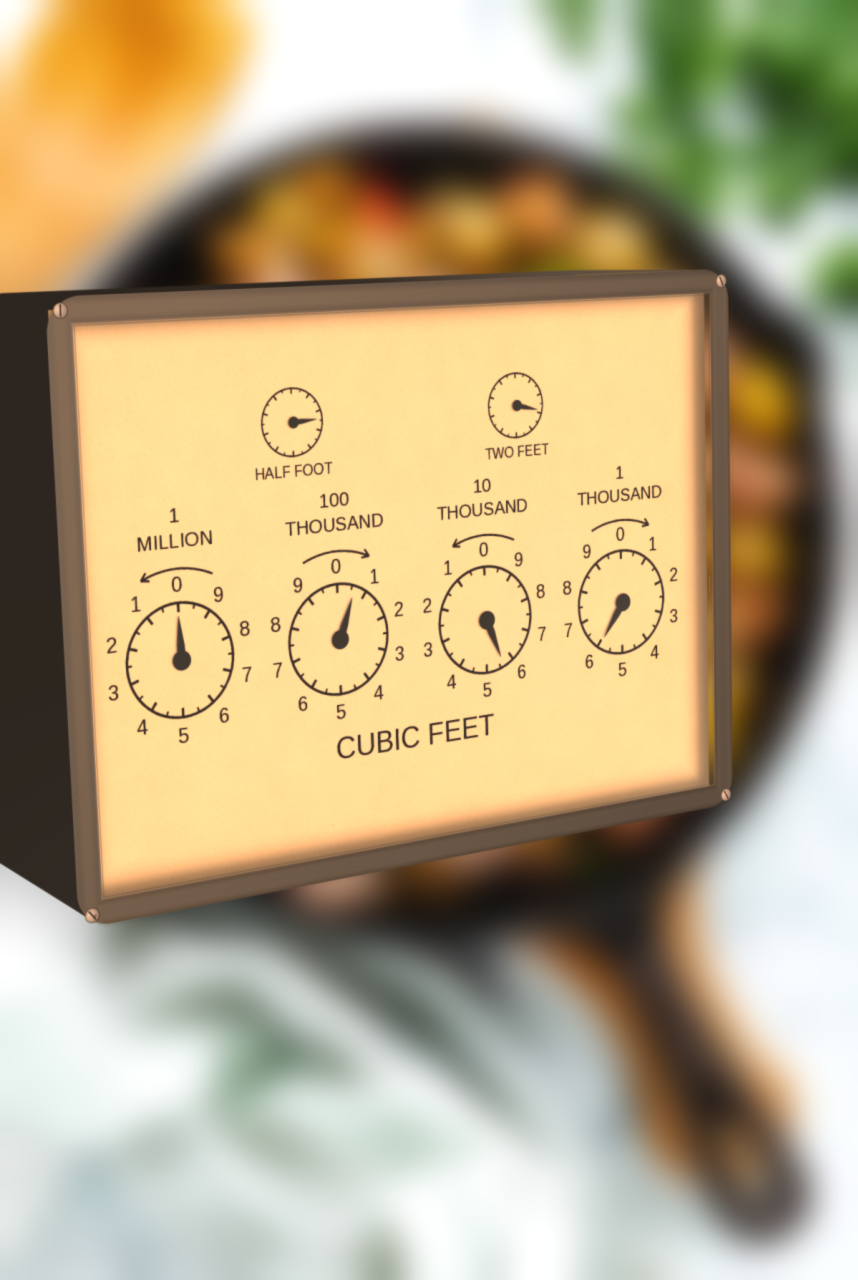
ft³ 5600
